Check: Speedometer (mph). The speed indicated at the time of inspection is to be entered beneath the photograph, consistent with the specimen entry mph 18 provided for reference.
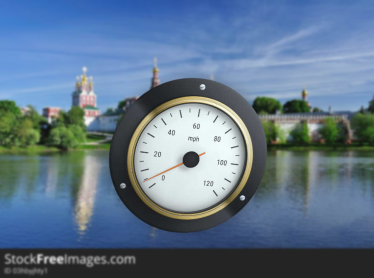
mph 5
